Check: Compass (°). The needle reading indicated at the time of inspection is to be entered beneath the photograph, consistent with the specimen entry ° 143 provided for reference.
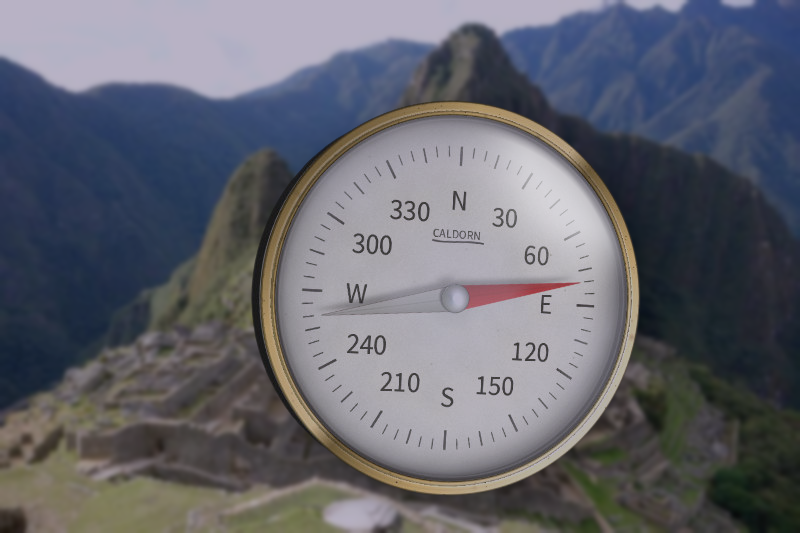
° 80
